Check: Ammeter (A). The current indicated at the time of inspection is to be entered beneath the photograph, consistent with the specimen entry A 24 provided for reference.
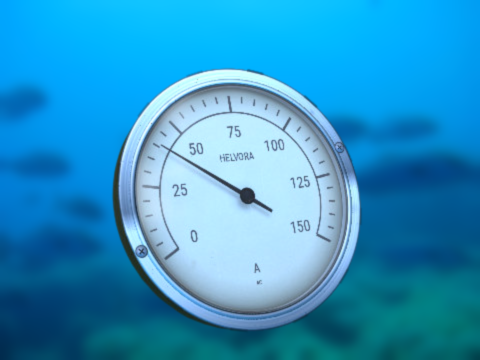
A 40
